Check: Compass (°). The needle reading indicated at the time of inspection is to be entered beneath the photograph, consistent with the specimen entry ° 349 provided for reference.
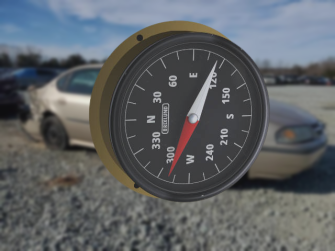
° 292.5
